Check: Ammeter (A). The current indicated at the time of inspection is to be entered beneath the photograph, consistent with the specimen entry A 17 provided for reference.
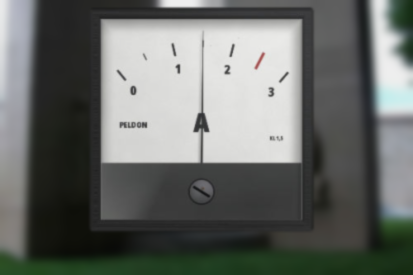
A 1.5
